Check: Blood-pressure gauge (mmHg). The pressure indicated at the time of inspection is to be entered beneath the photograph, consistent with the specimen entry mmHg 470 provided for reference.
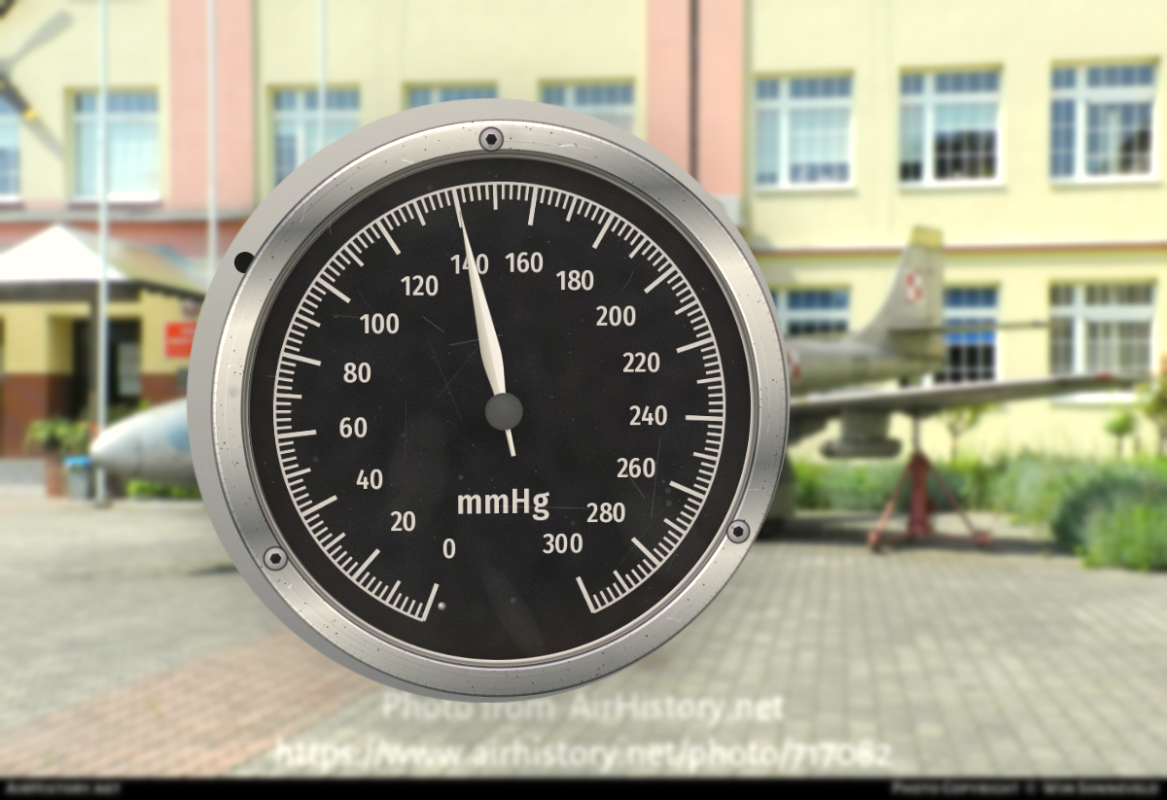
mmHg 140
